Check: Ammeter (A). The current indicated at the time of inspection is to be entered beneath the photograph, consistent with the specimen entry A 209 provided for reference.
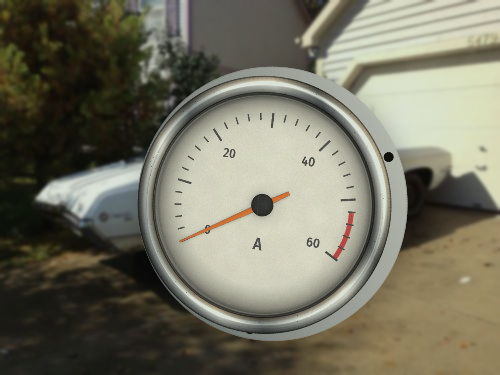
A 0
